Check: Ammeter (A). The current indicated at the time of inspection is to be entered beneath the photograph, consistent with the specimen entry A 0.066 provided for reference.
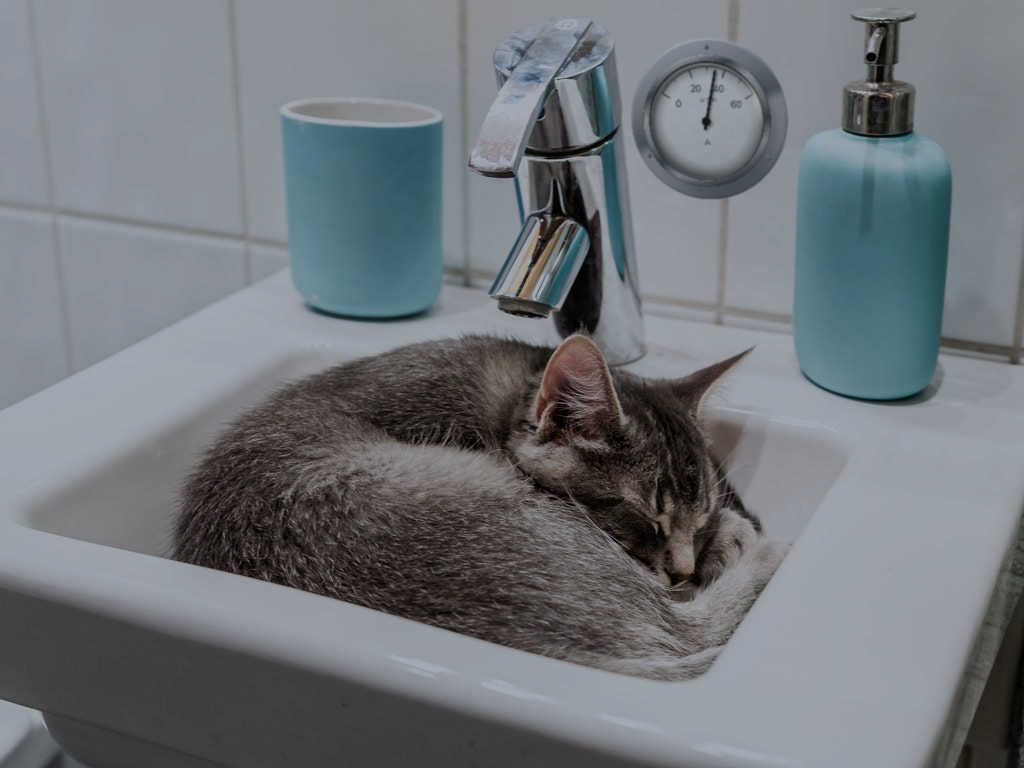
A 35
